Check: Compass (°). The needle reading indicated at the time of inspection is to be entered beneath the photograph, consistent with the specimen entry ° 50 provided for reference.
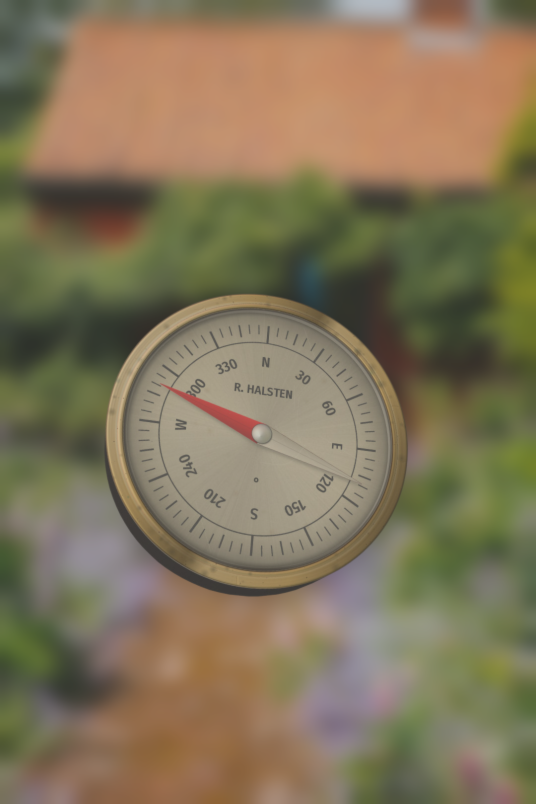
° 290
